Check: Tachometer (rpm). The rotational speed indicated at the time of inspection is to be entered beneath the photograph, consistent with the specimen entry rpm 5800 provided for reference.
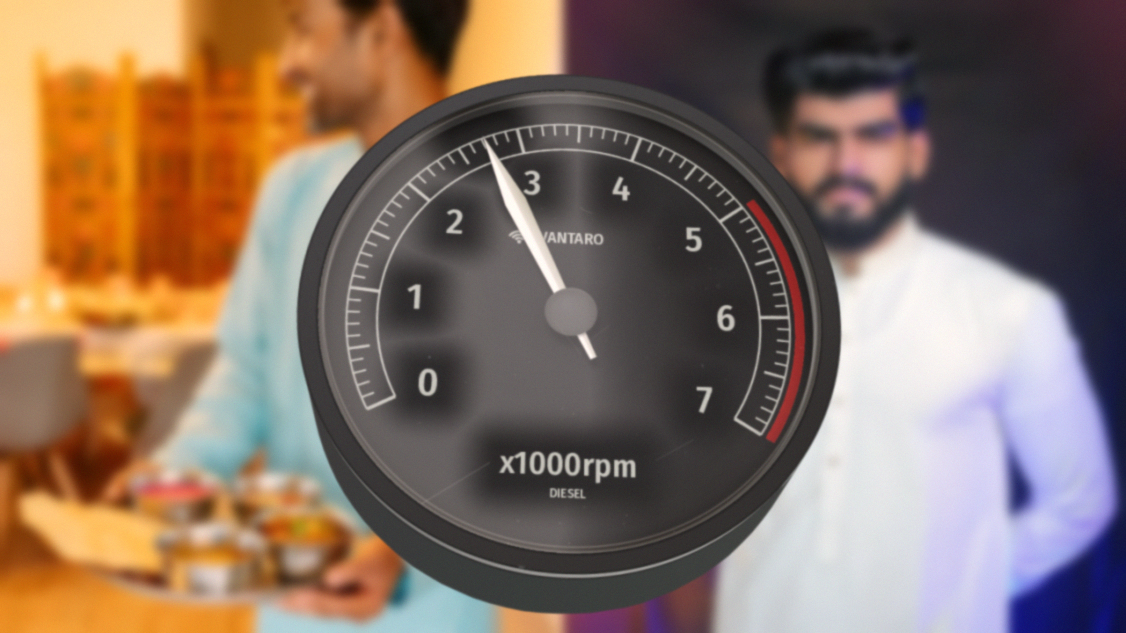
rpm 2700
